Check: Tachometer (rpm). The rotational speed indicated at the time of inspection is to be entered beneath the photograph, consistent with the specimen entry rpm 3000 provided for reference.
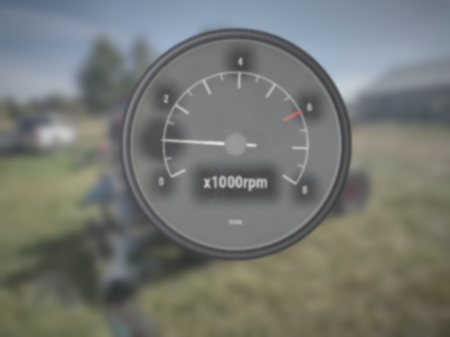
rpm 1000
